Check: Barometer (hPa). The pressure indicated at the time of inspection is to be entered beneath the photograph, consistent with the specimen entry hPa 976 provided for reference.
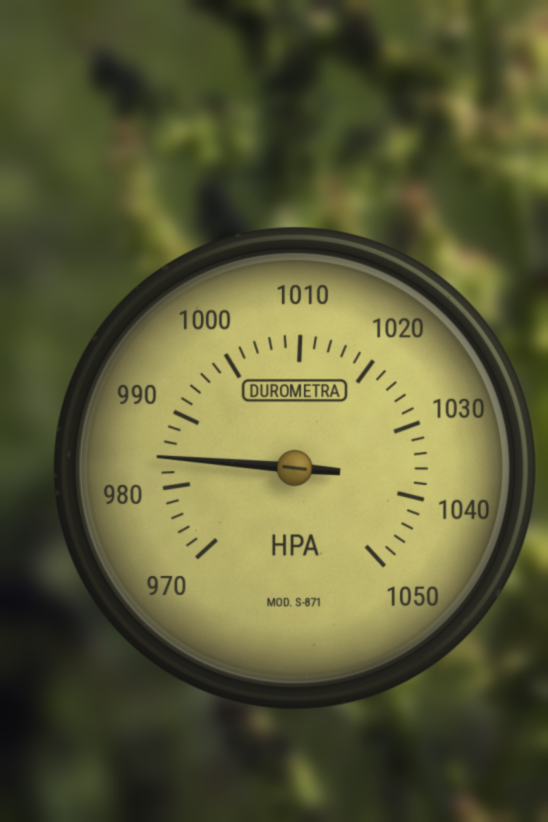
hPa 984
